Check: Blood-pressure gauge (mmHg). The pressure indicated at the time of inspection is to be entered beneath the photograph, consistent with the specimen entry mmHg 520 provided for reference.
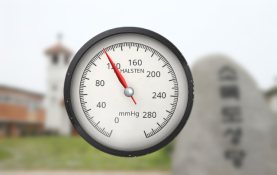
mmHg 120
